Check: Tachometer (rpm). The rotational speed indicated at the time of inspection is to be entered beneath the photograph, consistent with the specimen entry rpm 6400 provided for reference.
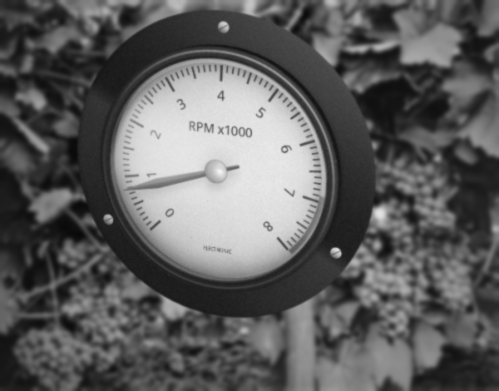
rpm 800
